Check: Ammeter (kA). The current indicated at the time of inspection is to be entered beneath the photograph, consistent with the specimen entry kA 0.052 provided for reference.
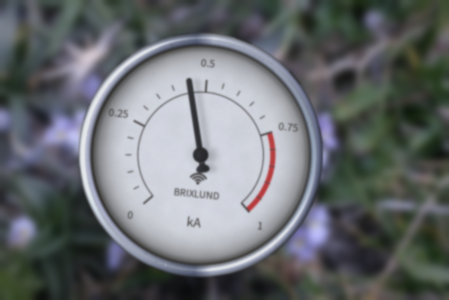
kA 0.45
